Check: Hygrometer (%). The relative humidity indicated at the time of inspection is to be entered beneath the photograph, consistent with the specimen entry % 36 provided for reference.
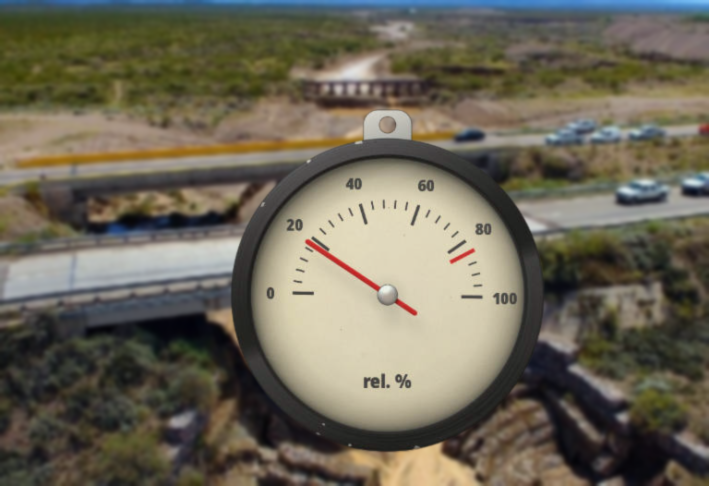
% 18
